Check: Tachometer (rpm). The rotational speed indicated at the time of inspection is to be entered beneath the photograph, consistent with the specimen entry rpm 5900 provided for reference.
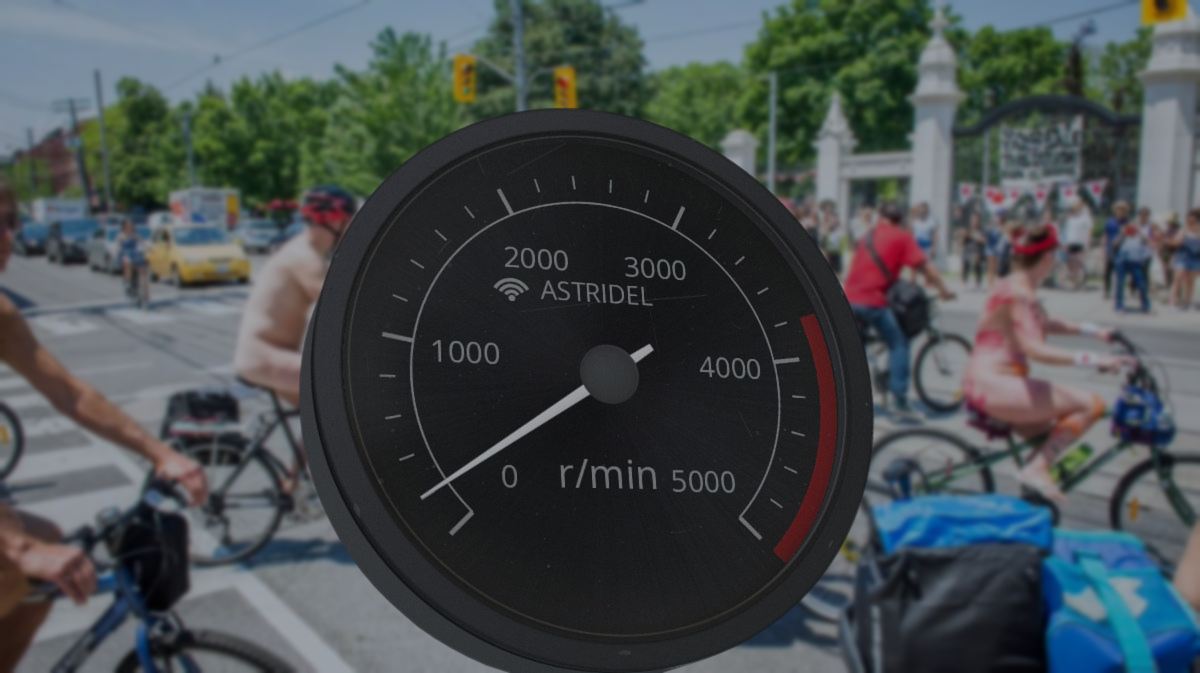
rpm 200
